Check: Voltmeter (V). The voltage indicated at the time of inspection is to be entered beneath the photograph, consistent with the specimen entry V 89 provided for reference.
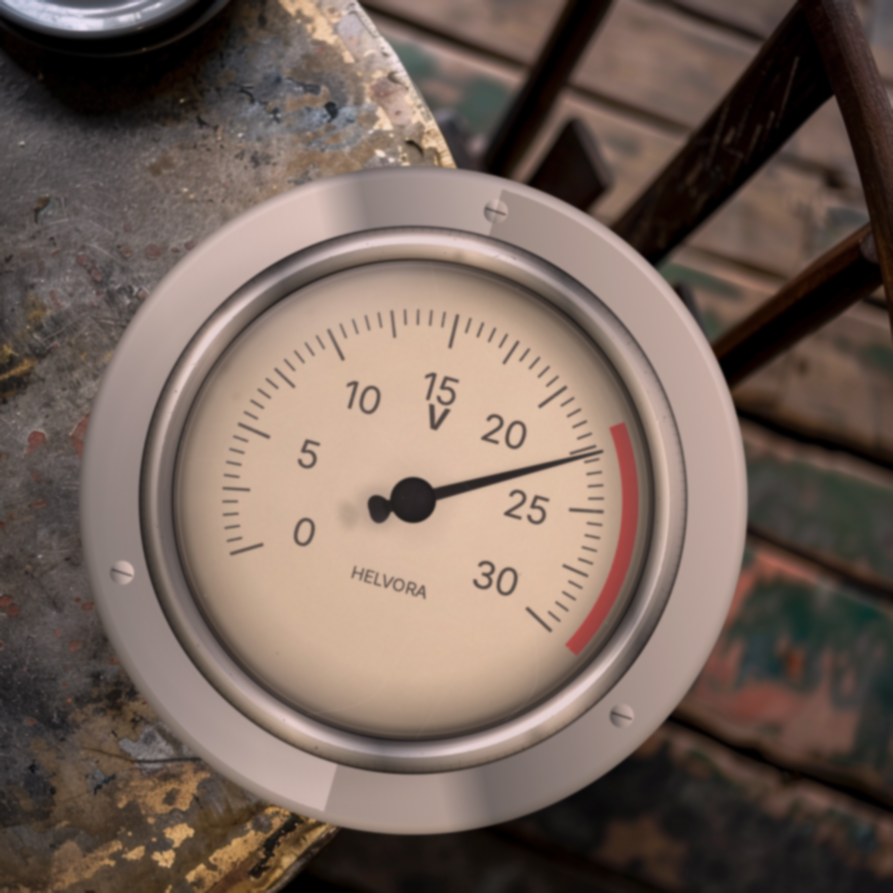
V 22.75
